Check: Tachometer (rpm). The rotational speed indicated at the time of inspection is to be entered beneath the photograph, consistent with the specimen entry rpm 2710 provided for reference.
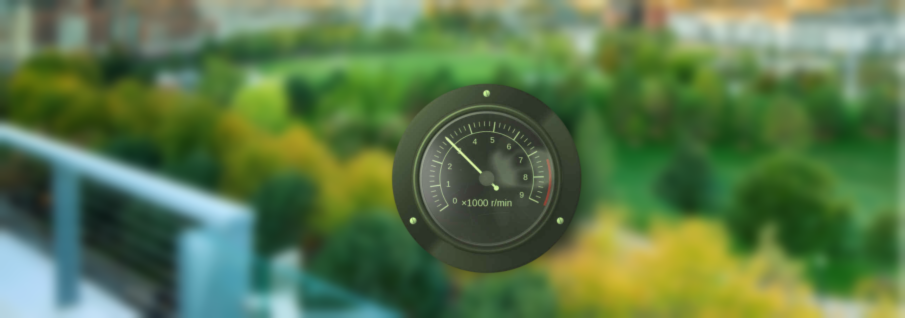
rpm 3000
